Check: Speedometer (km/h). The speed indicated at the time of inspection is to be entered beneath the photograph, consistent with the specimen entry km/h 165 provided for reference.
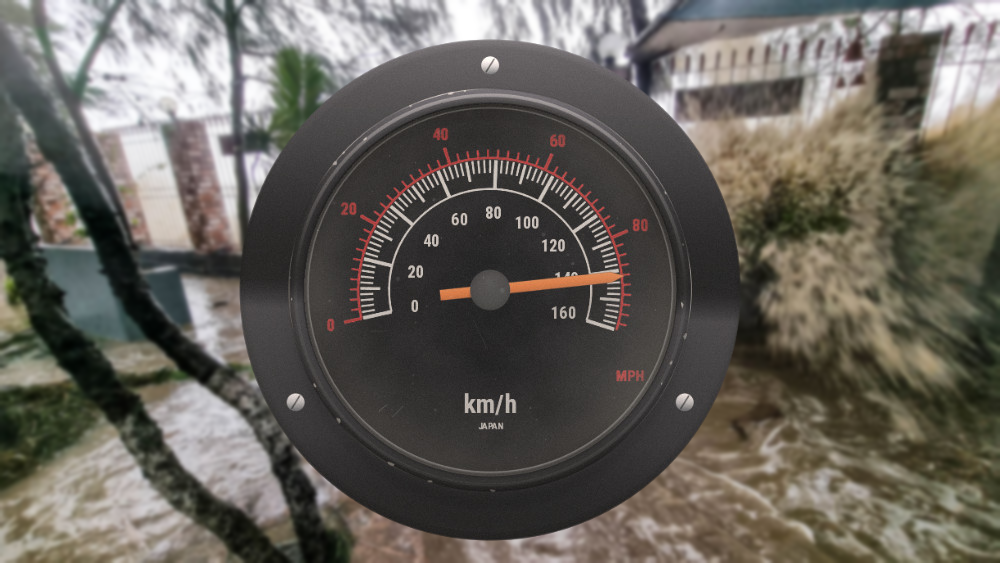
km/h 142
